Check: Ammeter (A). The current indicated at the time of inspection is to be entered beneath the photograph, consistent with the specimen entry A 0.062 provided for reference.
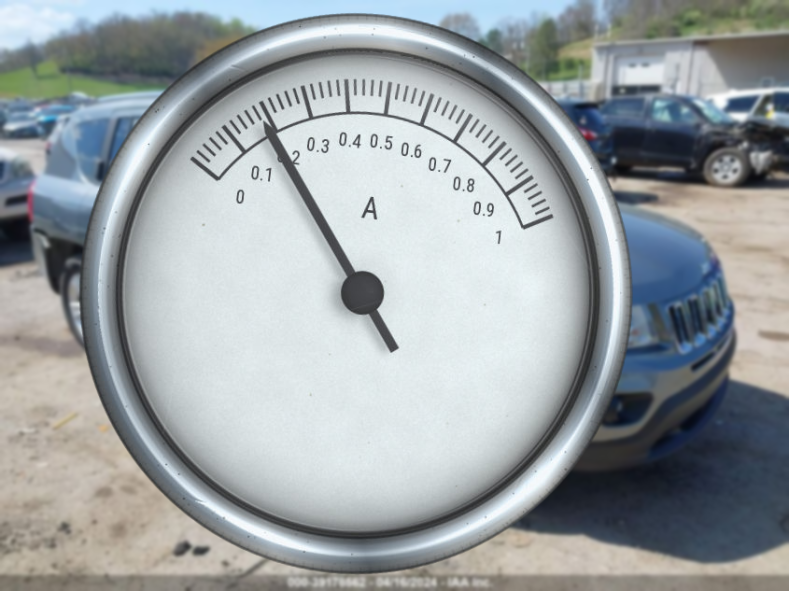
A 0.18
